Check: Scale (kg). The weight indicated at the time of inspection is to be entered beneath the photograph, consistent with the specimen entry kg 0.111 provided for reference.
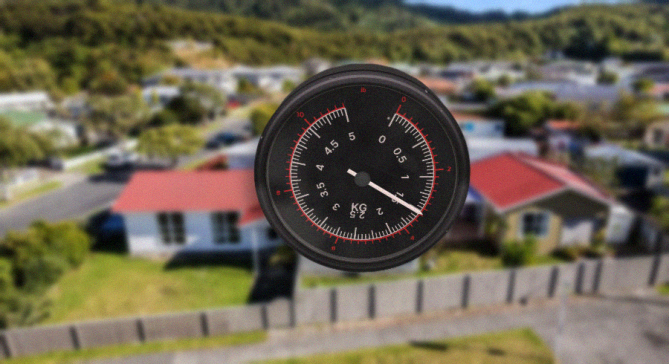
kg 1.5
